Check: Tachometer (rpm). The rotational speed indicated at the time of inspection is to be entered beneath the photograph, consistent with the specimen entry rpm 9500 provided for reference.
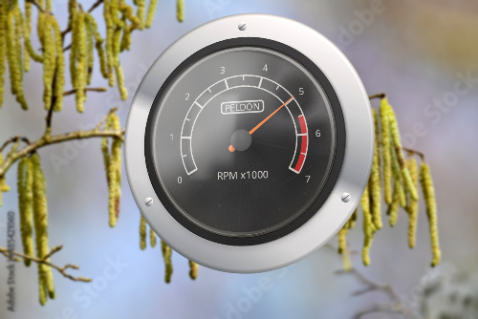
rpm 5000
